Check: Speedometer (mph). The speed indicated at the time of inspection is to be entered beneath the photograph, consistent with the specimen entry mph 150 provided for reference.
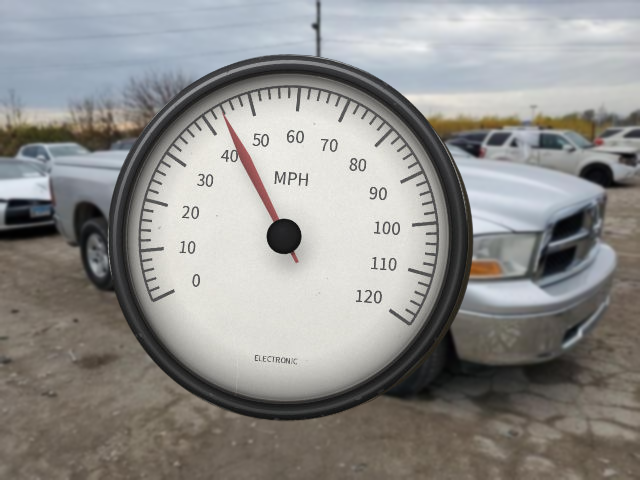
mph 44
